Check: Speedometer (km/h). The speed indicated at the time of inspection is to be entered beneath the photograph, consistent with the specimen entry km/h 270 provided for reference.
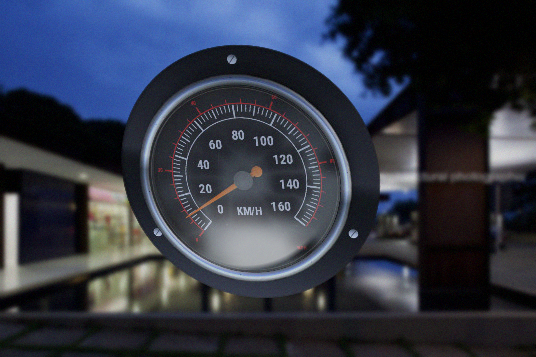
km/h 10
